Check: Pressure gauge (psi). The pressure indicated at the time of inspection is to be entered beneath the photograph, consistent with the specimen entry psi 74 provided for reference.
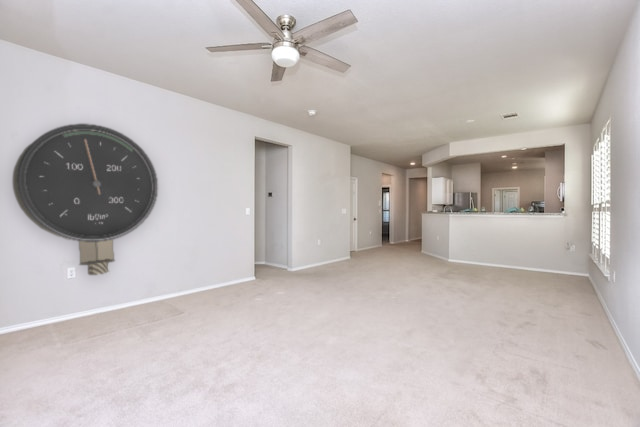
psi 140
